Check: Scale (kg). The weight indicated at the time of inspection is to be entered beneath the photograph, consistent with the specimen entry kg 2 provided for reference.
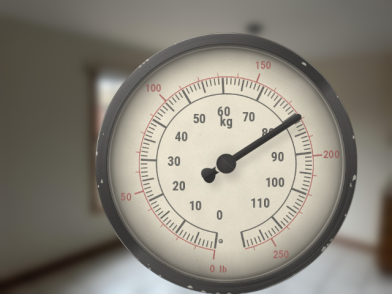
kg 81
